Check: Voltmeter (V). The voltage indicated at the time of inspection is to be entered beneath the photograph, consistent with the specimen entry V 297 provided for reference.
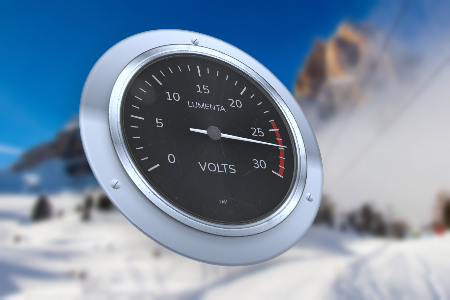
V 27
